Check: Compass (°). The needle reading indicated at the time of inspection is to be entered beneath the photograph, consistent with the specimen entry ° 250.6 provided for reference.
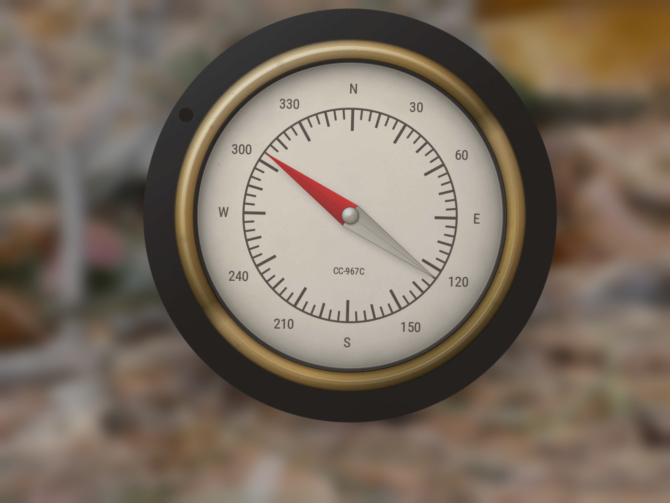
° 305
